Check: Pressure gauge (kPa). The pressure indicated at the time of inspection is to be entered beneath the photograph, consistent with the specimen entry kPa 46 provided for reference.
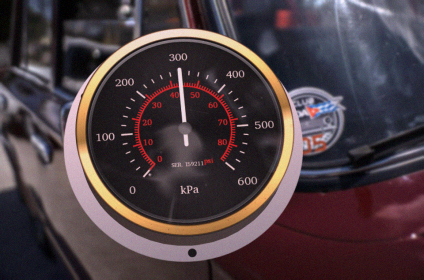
kPa 300
